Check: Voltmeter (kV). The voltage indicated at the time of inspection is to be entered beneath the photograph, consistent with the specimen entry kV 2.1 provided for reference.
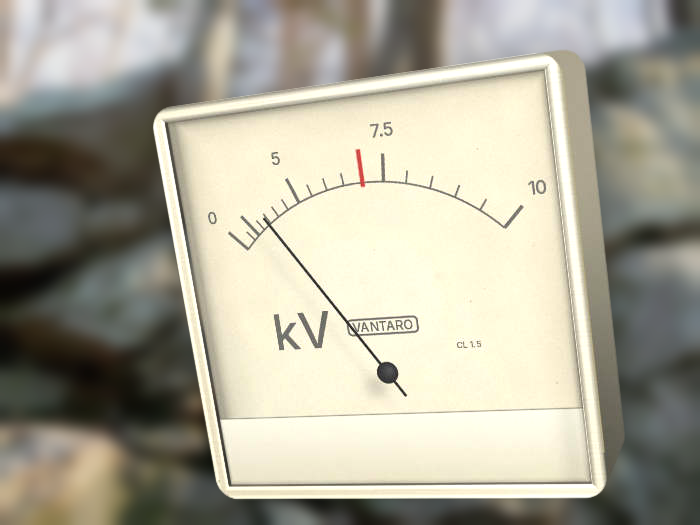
kV 3.5
